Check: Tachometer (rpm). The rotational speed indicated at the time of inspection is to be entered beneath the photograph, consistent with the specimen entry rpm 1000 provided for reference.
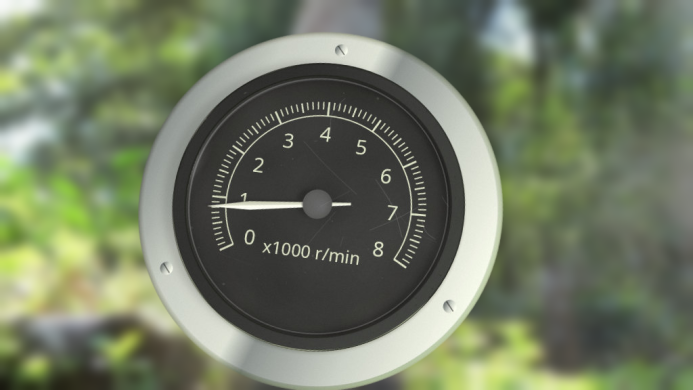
rpm 800
